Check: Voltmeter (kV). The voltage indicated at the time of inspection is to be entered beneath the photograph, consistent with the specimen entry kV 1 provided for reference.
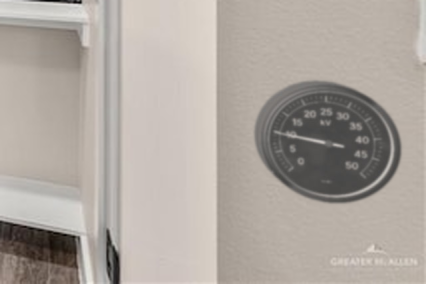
kV 10
